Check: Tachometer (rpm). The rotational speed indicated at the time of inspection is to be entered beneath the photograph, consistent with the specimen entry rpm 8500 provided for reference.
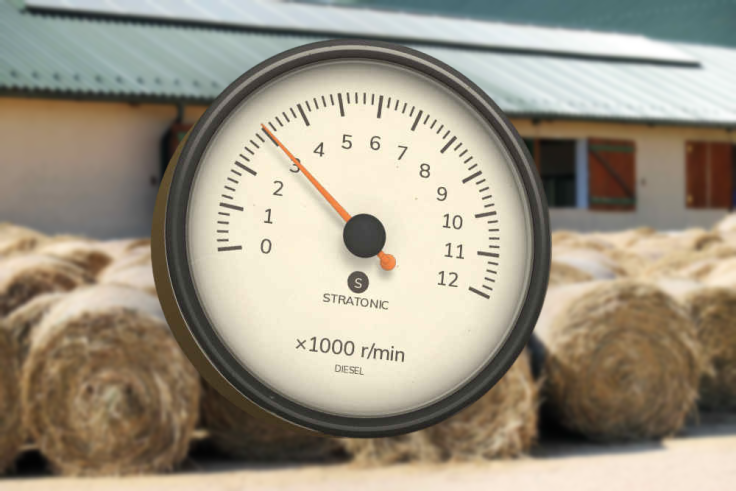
rpm 3000
